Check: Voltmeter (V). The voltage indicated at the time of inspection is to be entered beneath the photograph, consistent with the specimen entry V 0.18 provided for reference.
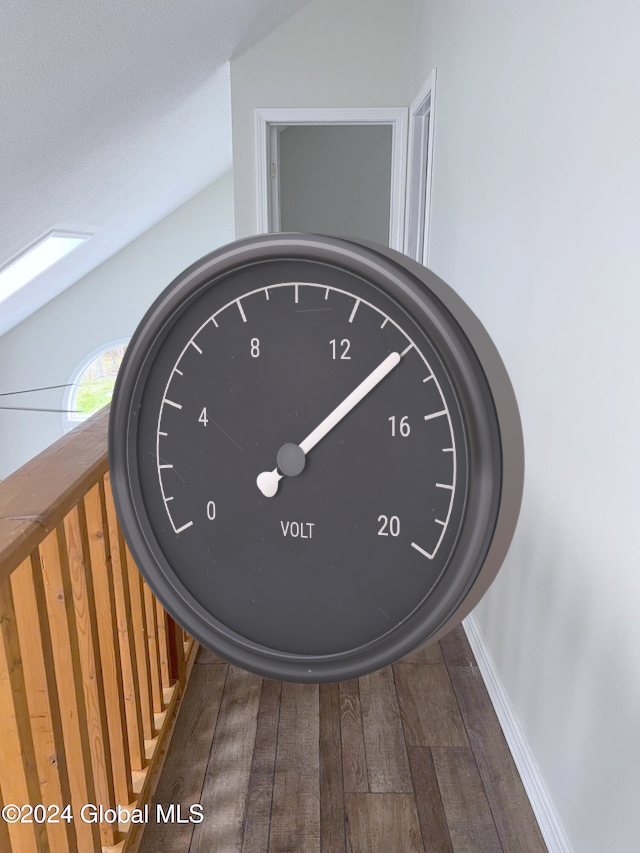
V 14
